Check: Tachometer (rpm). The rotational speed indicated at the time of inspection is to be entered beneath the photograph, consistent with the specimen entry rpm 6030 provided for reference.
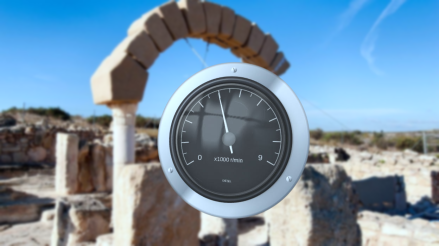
rpm 4000
